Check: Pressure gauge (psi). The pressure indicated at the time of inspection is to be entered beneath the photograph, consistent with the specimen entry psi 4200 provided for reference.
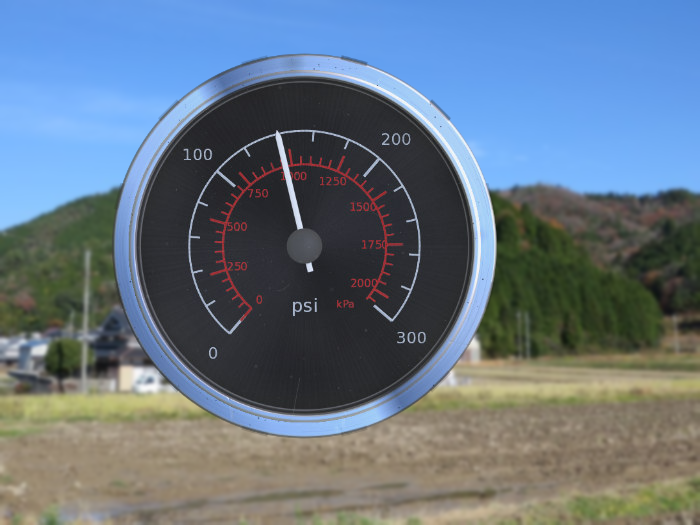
psi 140
